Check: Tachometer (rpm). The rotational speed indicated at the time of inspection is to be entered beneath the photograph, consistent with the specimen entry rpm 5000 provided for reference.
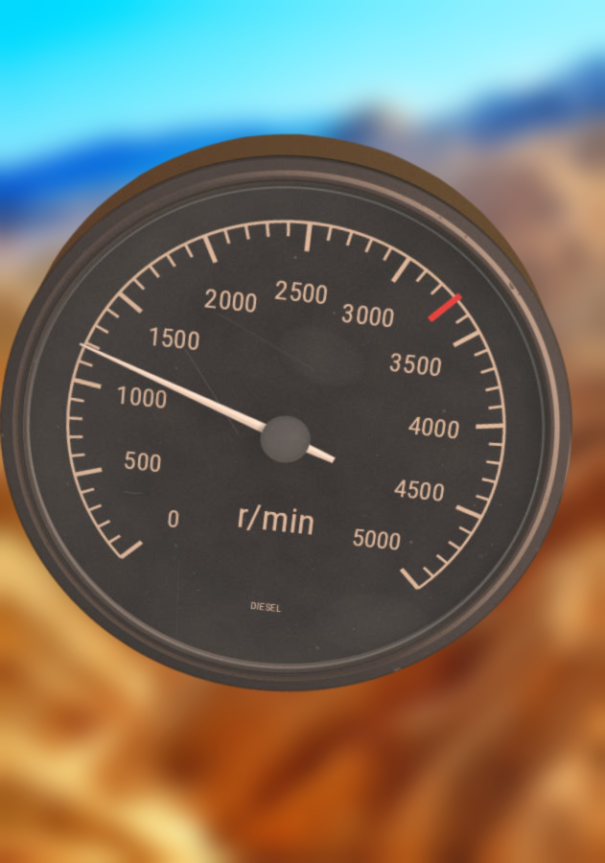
rpm 1200
